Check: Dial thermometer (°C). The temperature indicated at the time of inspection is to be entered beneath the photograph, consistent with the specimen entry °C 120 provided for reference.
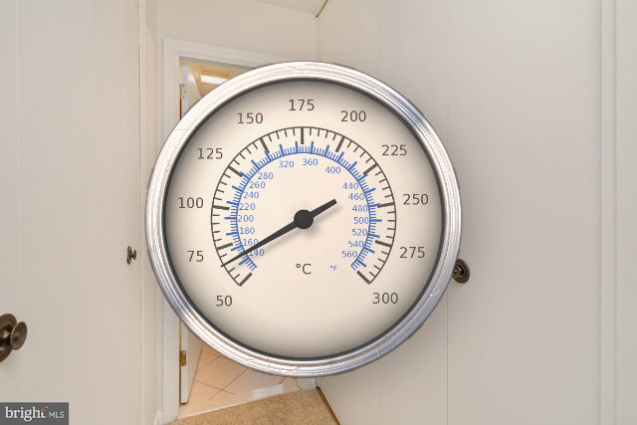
°C 65
